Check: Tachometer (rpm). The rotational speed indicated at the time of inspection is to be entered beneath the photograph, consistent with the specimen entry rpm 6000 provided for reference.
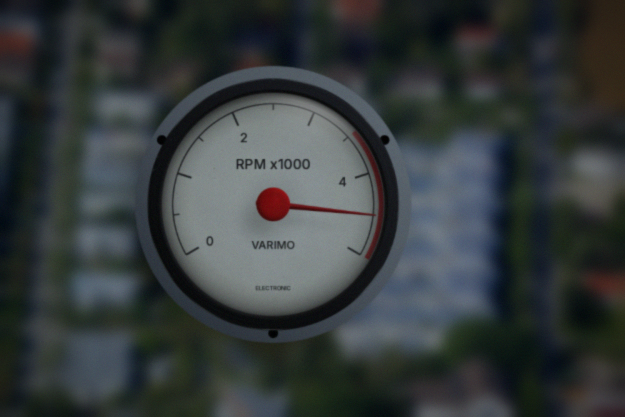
rpm 4500
